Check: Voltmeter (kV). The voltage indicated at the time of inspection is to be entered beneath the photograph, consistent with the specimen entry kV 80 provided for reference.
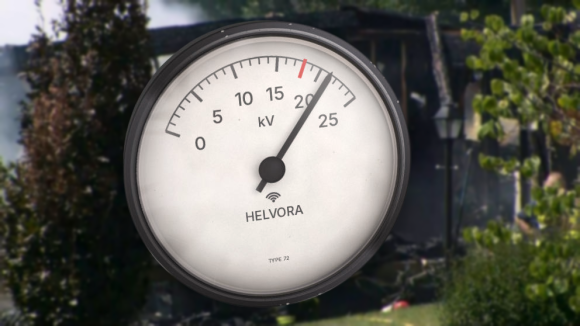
kV 21
